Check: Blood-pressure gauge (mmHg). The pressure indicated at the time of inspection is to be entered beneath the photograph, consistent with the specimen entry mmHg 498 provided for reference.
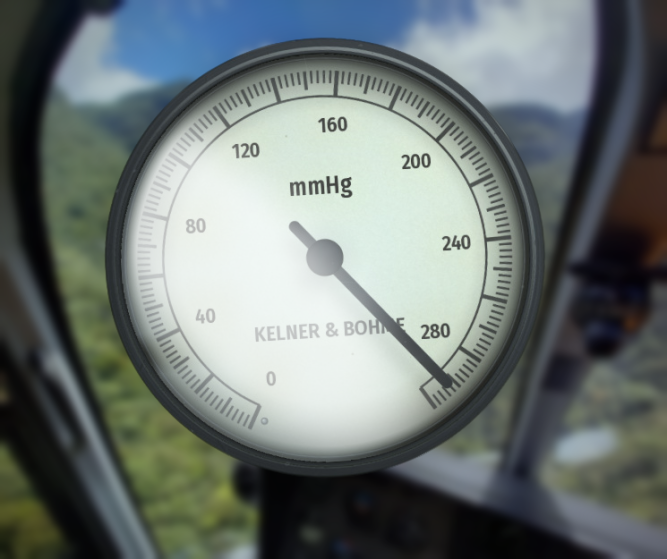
mmHg 292
